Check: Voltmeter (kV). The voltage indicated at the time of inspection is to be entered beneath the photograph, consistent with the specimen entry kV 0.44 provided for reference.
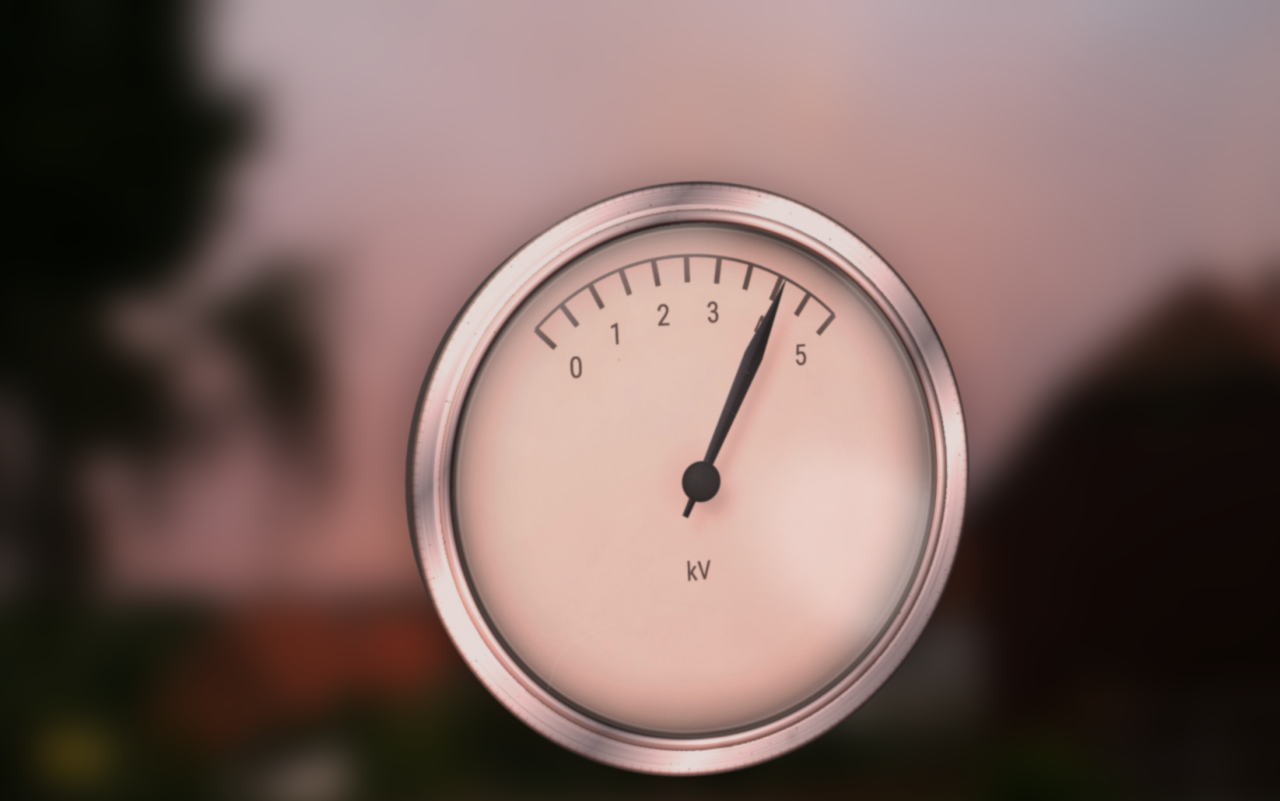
kV 4
